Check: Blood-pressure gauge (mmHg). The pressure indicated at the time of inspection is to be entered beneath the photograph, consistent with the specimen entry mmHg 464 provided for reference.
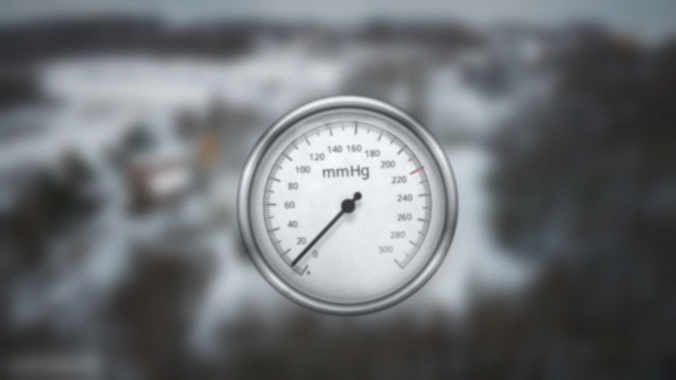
mmHg 10
